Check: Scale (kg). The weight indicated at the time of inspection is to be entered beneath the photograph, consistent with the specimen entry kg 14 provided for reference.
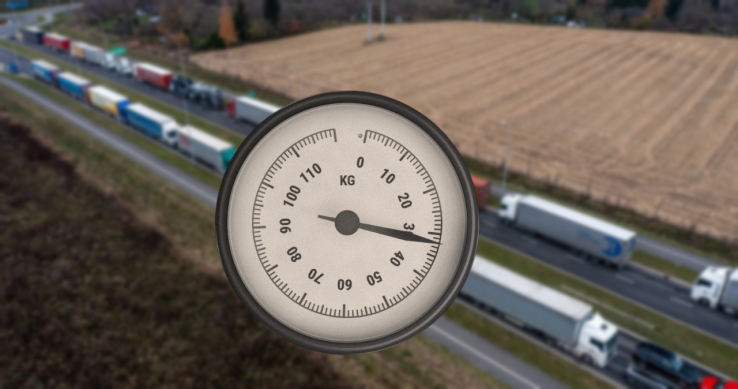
kg 32
